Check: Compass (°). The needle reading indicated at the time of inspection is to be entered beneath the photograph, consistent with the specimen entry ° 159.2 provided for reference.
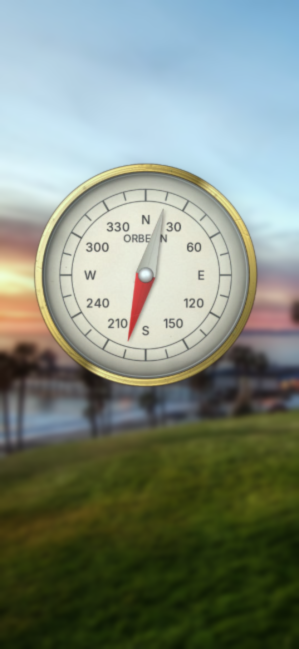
° 195
